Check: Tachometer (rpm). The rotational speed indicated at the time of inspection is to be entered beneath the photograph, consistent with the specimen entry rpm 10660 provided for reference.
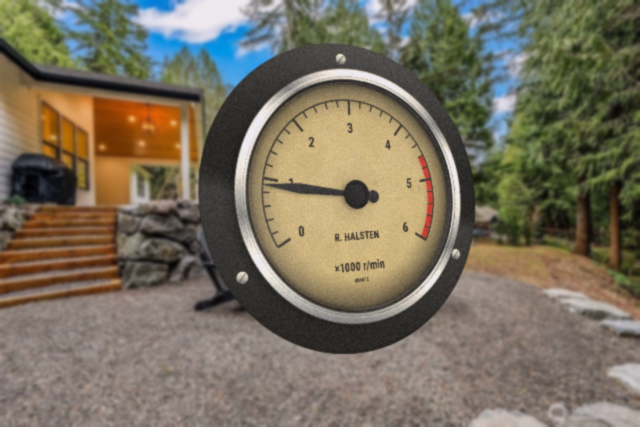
rpm 900
